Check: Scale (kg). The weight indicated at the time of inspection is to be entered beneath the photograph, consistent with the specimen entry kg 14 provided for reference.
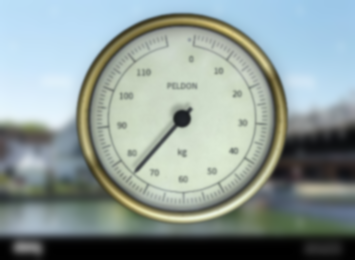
kg 75
